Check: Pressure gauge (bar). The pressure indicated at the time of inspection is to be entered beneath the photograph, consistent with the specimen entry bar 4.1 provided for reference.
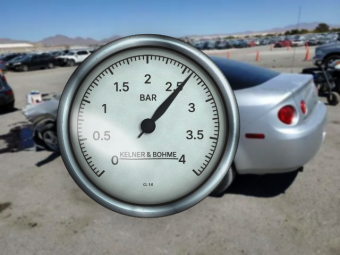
bar 2.6
